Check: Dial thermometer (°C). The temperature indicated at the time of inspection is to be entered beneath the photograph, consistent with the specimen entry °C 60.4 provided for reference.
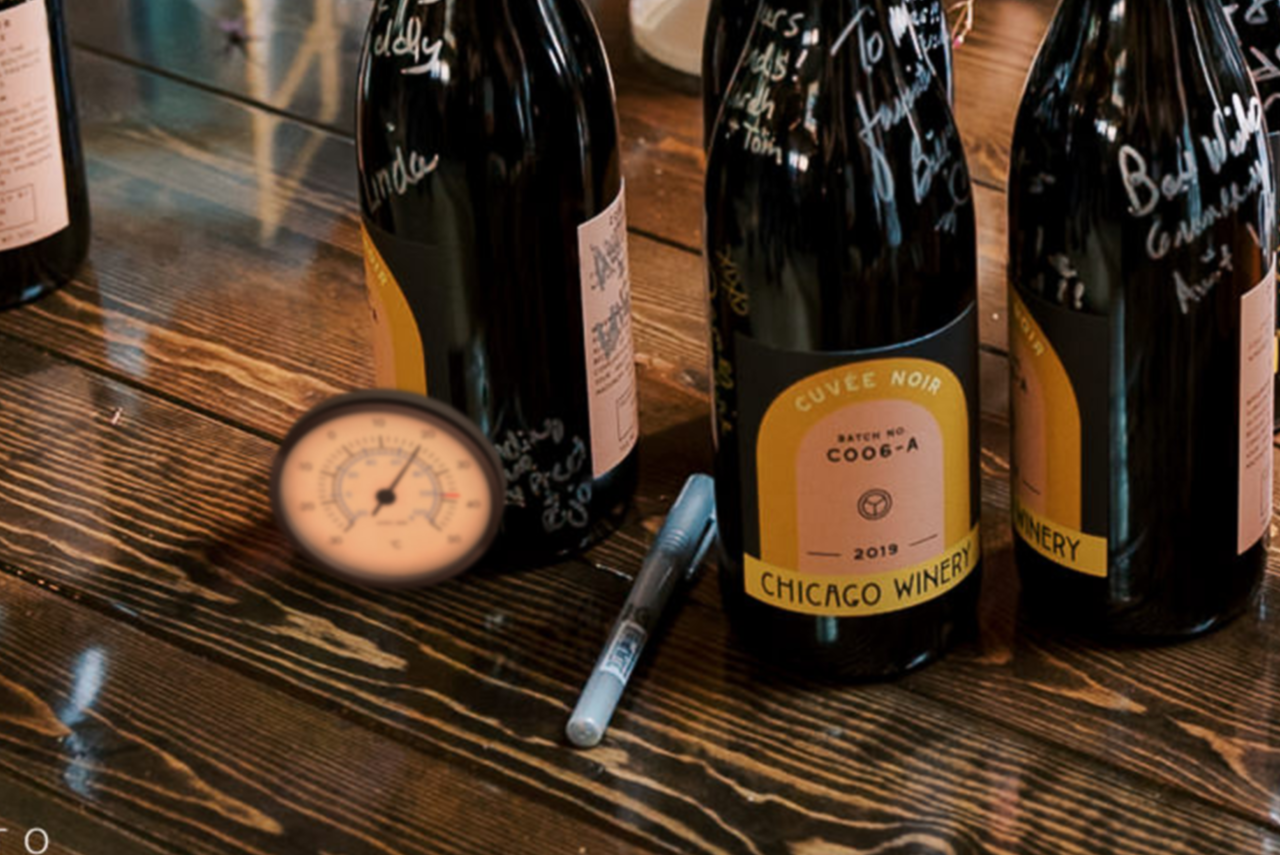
°C 20
